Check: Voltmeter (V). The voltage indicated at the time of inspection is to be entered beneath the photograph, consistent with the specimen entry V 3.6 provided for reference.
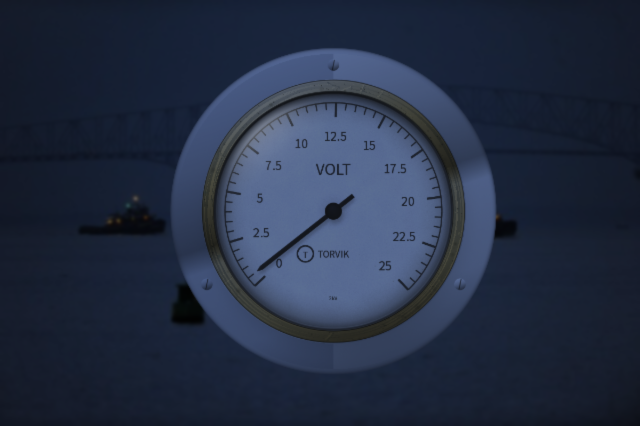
V 0.5
